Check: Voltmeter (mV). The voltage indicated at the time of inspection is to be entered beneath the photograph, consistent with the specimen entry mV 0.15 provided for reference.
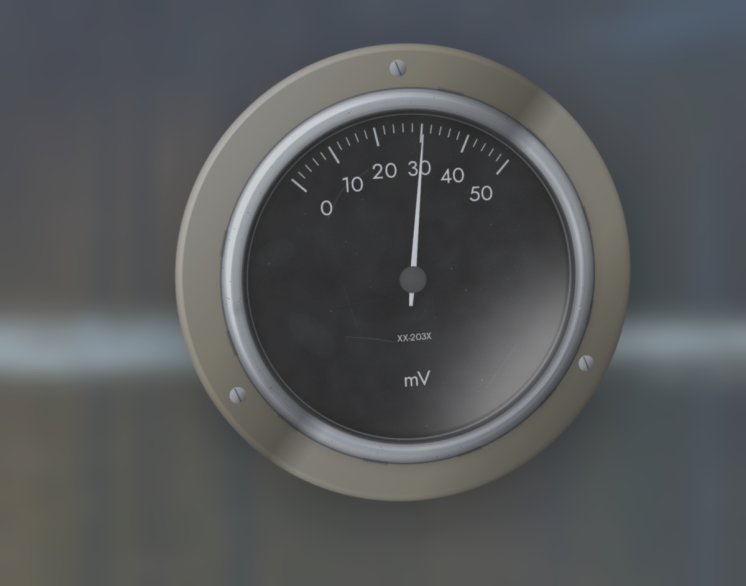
mV 30
